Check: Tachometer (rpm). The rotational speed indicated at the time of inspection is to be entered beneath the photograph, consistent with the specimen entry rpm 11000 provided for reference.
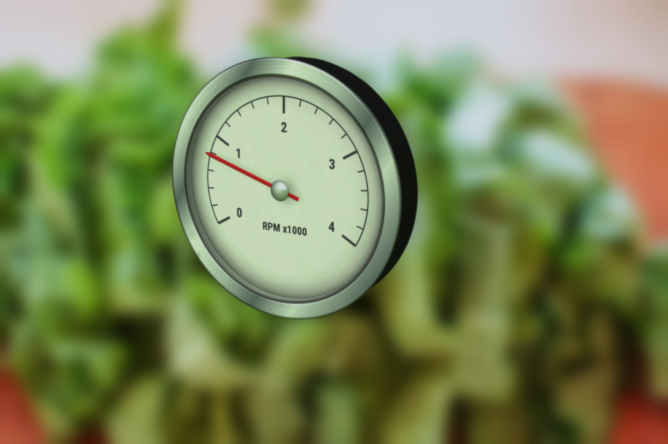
rpm 800
